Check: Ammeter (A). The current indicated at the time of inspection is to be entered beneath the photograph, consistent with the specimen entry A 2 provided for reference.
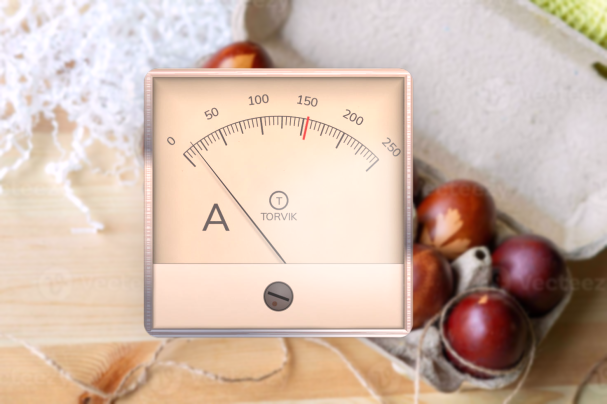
A 15
